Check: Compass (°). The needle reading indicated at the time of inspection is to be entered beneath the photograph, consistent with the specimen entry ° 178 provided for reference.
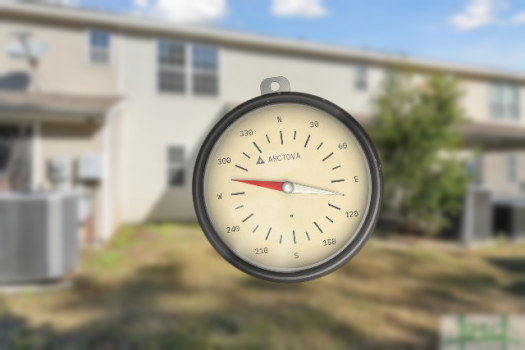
° 285
